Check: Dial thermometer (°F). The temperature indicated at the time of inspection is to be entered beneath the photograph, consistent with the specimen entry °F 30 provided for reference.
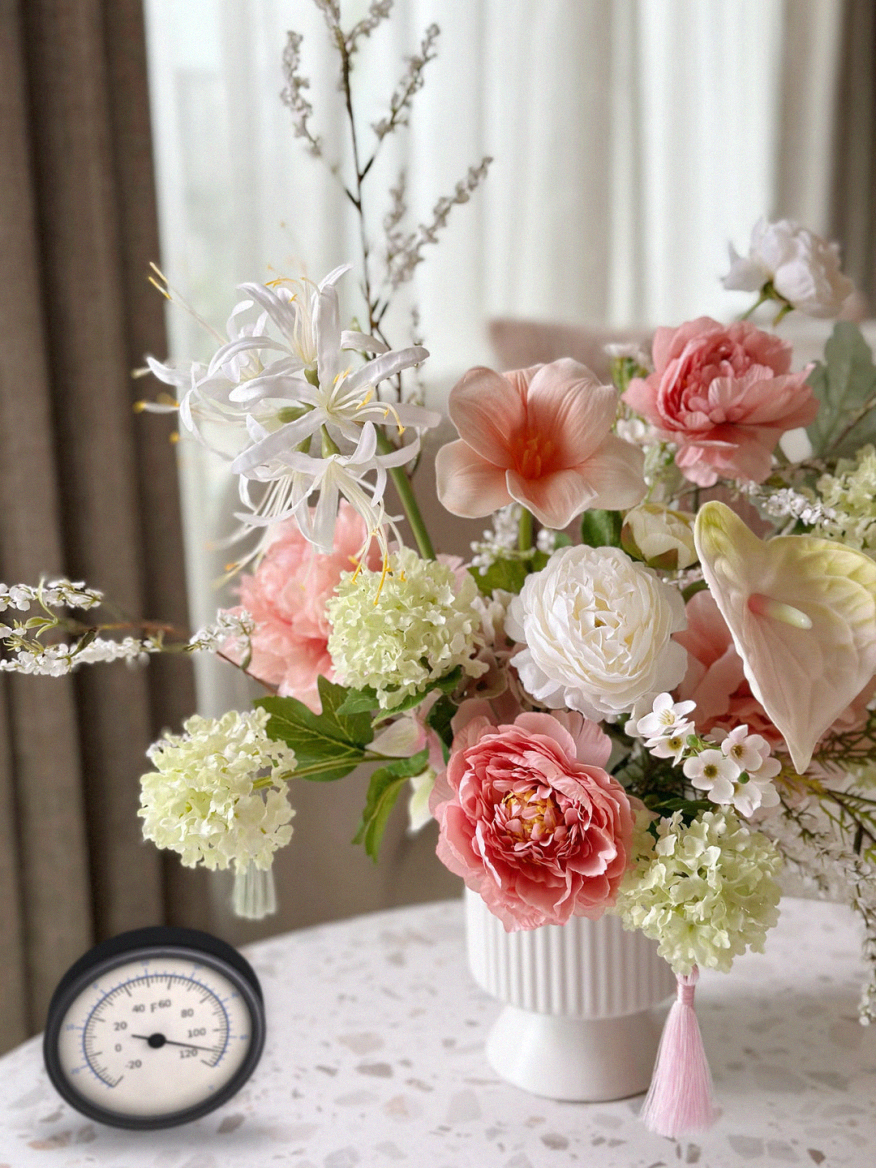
°F 110
